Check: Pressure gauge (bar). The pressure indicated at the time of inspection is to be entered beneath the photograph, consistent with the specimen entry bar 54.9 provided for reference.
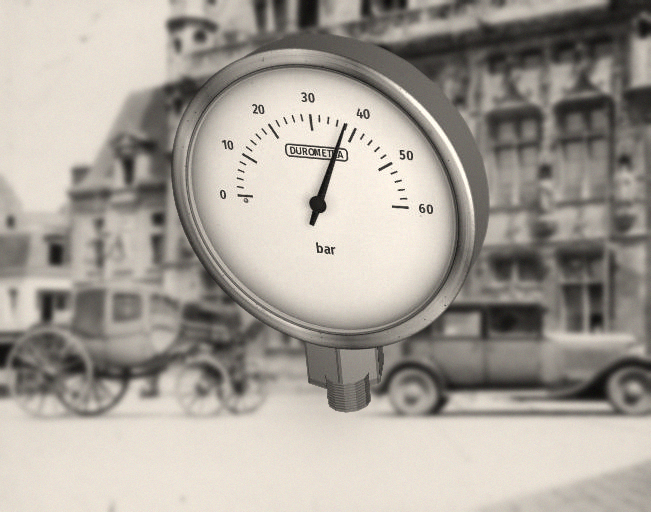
bar 38
